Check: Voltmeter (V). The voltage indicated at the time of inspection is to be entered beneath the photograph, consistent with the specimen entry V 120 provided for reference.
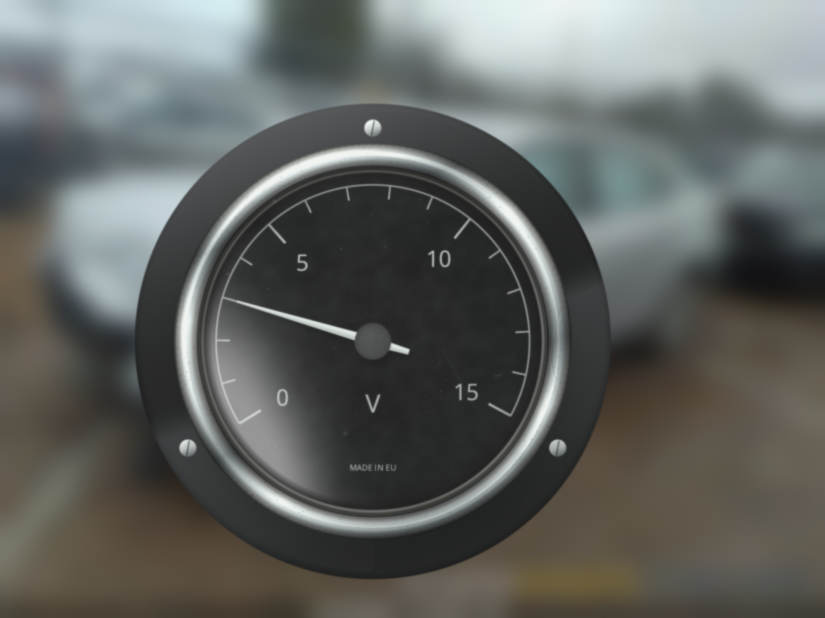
V 3
